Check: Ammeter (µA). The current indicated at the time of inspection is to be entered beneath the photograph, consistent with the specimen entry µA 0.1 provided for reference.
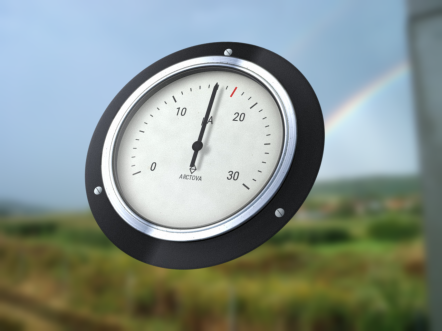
µA 15
